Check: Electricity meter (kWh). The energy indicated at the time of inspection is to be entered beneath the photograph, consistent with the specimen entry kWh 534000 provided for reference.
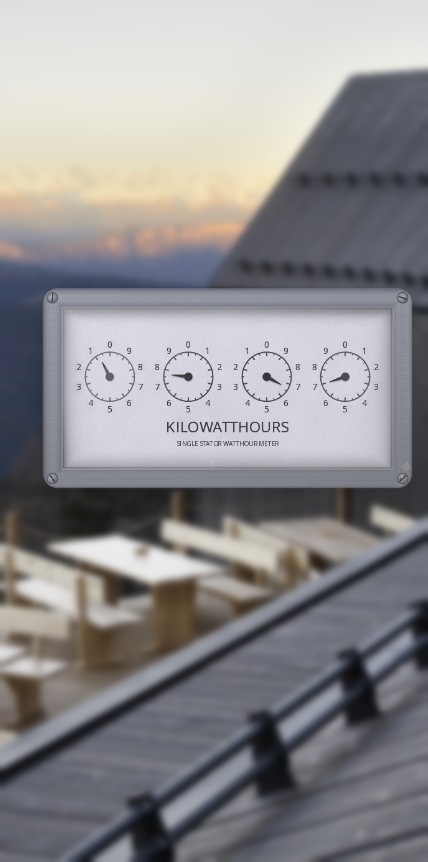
kWh 767
